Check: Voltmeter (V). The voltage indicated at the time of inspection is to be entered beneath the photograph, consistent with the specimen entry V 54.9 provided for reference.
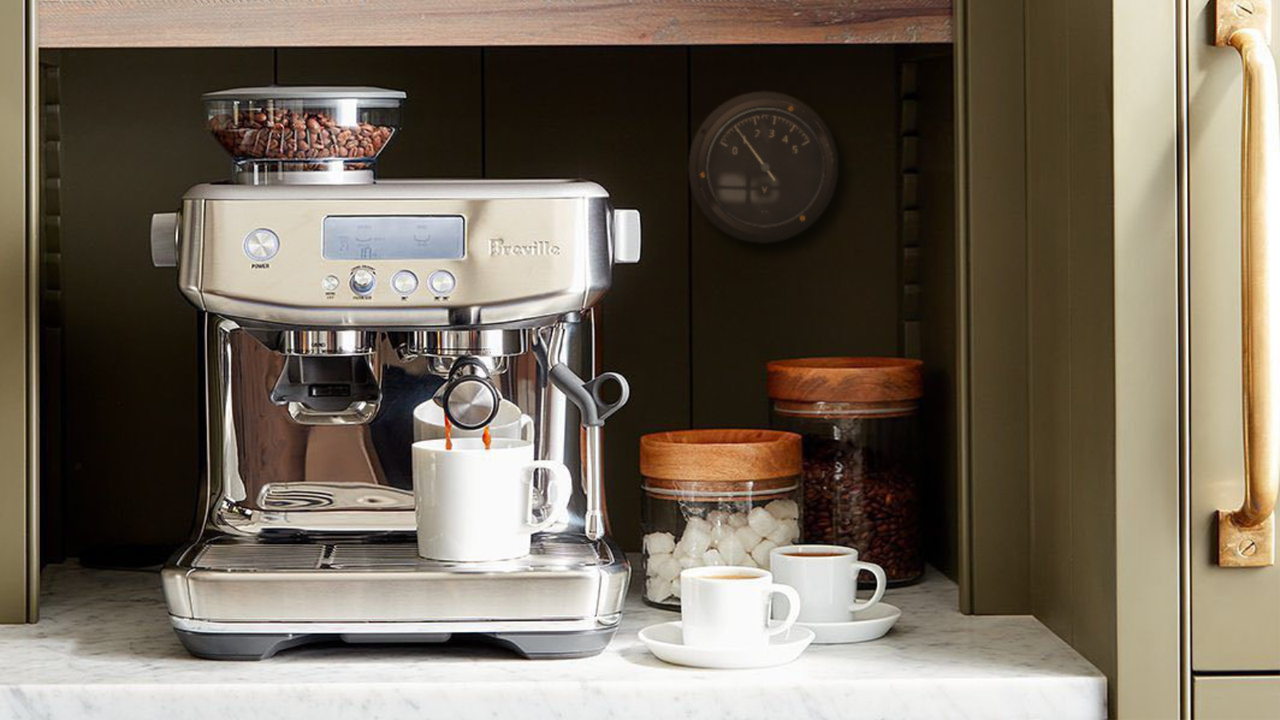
V 1
